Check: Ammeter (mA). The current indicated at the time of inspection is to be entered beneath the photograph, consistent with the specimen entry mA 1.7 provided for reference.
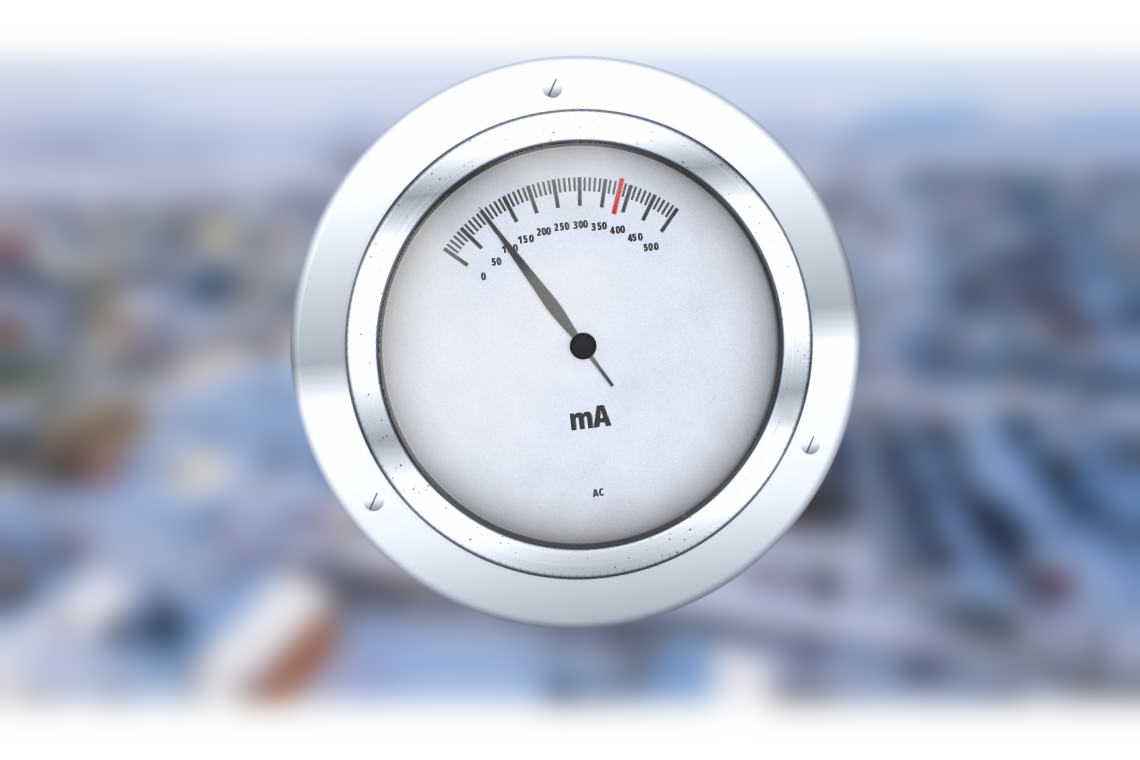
mA 100
